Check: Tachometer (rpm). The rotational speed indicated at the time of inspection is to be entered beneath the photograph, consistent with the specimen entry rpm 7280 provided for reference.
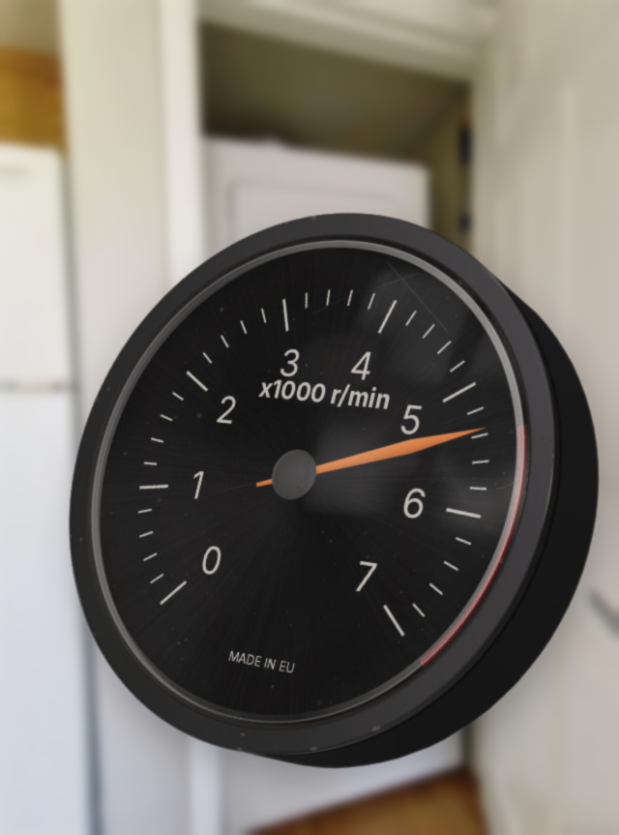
rpm 5400
